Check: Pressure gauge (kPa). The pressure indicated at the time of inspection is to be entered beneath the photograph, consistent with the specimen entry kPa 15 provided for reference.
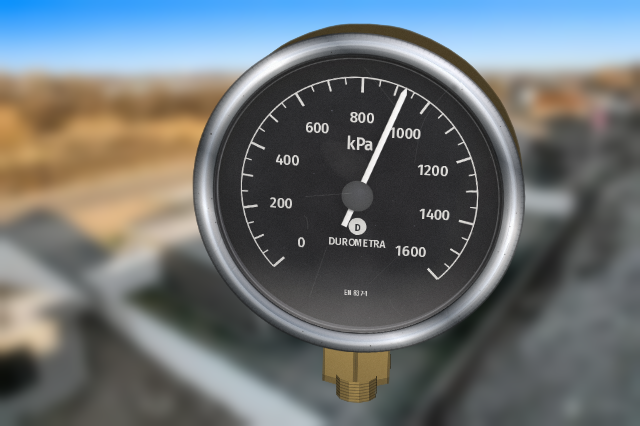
kPa 925
